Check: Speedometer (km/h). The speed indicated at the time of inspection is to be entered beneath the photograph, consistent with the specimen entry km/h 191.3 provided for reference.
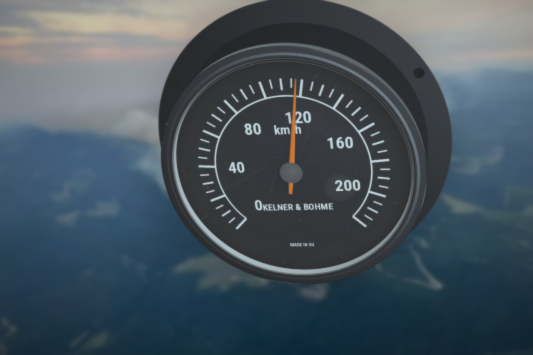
km/h 117.5
